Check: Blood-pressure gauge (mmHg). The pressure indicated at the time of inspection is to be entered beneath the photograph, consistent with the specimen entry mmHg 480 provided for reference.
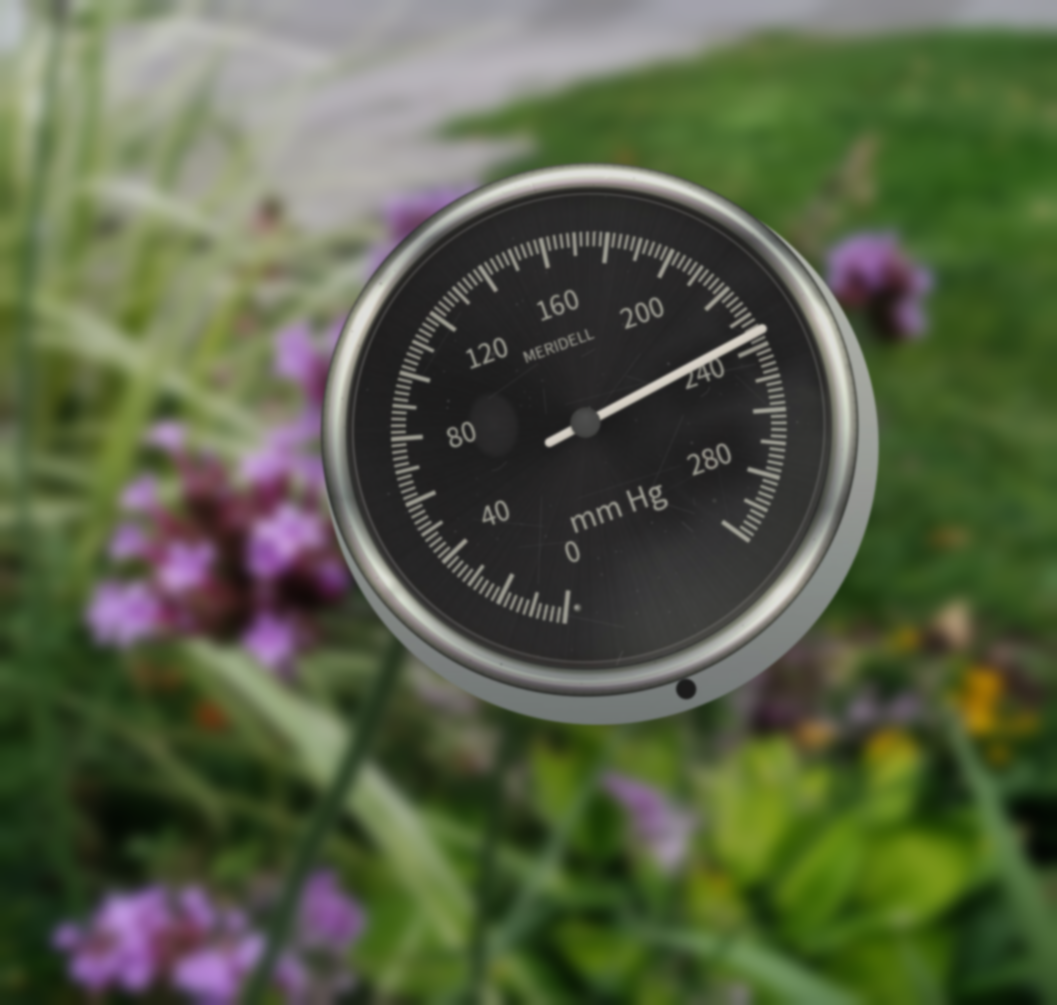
mmHg 236
